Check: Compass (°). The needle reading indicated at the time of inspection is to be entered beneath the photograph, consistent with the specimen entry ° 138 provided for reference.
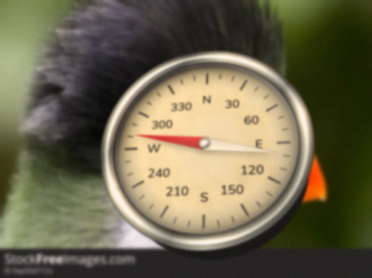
° 280
